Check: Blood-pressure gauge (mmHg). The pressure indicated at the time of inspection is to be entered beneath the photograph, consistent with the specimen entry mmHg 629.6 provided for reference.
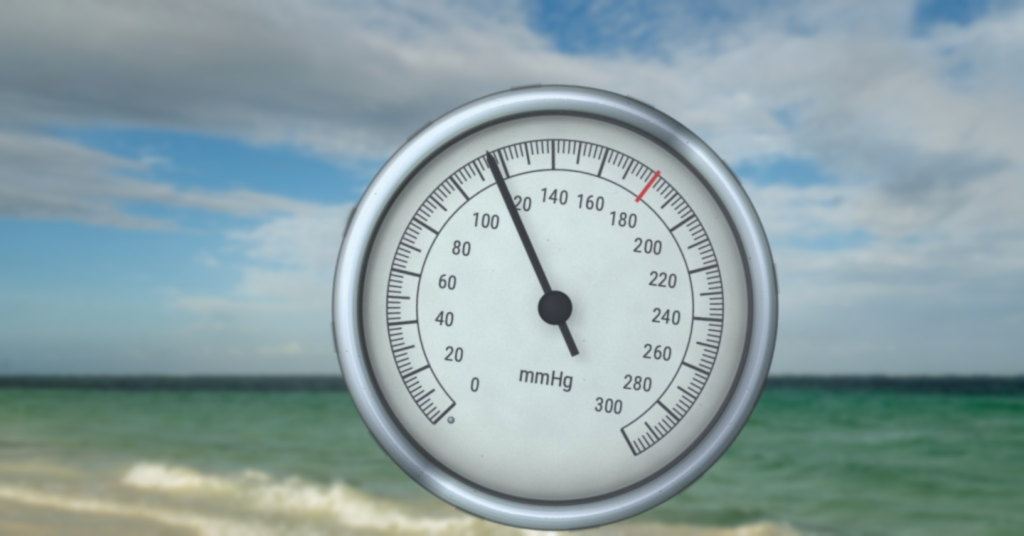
mmHg 116
